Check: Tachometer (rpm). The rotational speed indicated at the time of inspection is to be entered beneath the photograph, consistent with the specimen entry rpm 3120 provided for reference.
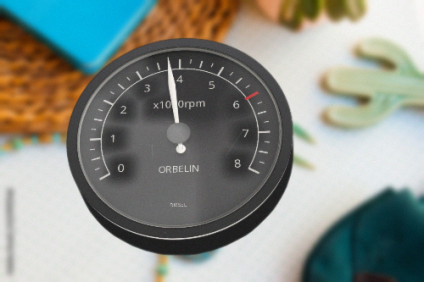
rpm 3750
